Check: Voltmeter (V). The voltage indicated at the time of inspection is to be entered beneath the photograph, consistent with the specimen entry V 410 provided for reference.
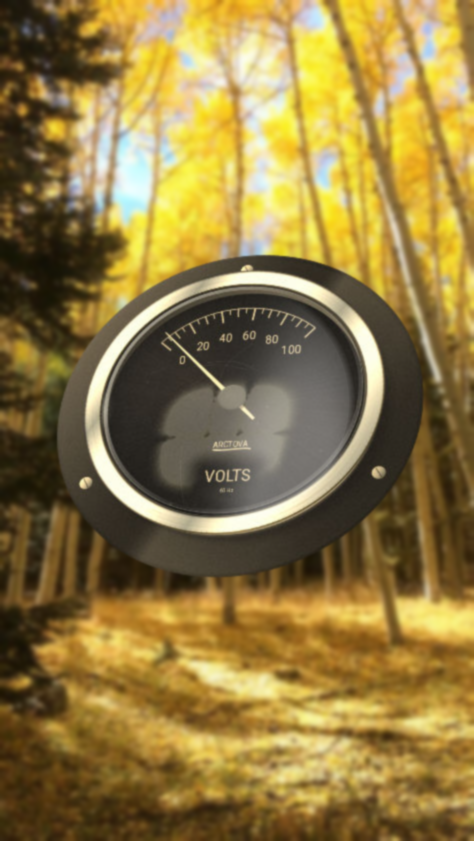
V 5
